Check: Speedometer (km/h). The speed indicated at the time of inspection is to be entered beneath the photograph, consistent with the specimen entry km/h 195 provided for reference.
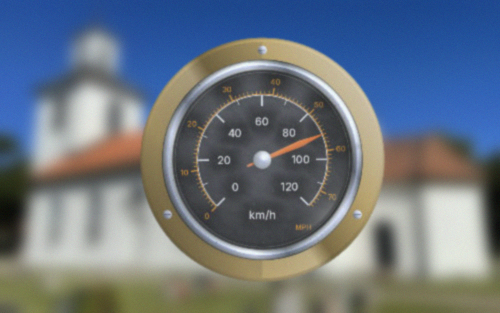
km/h 90
